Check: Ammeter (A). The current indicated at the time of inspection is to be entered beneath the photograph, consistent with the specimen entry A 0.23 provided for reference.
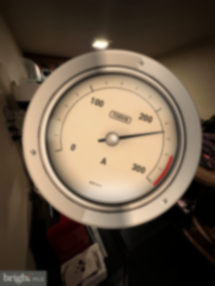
A 230
